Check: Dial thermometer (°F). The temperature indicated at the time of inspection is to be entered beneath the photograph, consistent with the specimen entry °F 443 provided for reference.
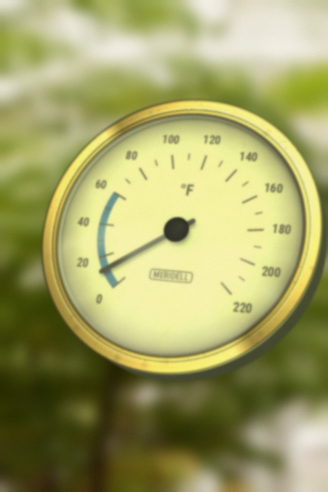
°F 10
